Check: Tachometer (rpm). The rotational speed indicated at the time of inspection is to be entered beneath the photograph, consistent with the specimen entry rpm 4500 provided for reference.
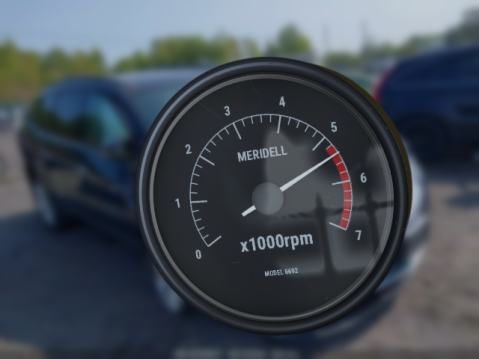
rpm 5400
